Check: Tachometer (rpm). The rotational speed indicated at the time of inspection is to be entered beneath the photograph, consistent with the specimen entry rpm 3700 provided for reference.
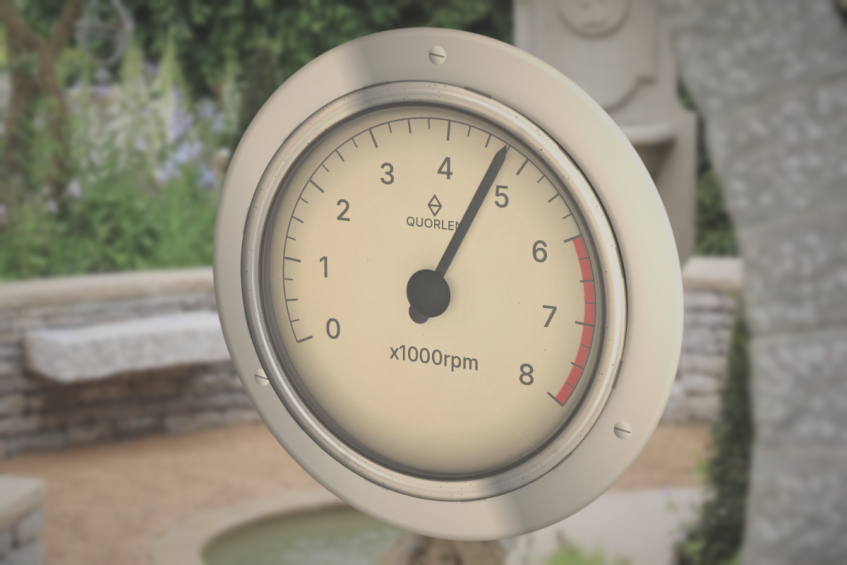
rpm 4750
